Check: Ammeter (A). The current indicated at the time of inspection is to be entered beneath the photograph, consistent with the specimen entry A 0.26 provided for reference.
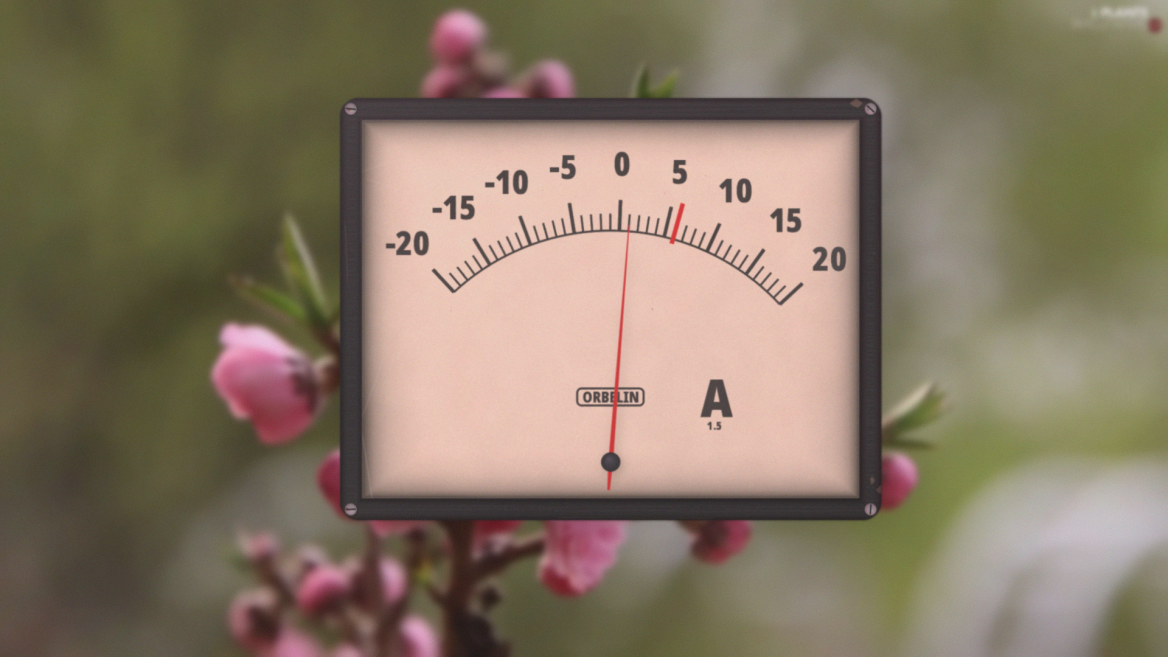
A 1
